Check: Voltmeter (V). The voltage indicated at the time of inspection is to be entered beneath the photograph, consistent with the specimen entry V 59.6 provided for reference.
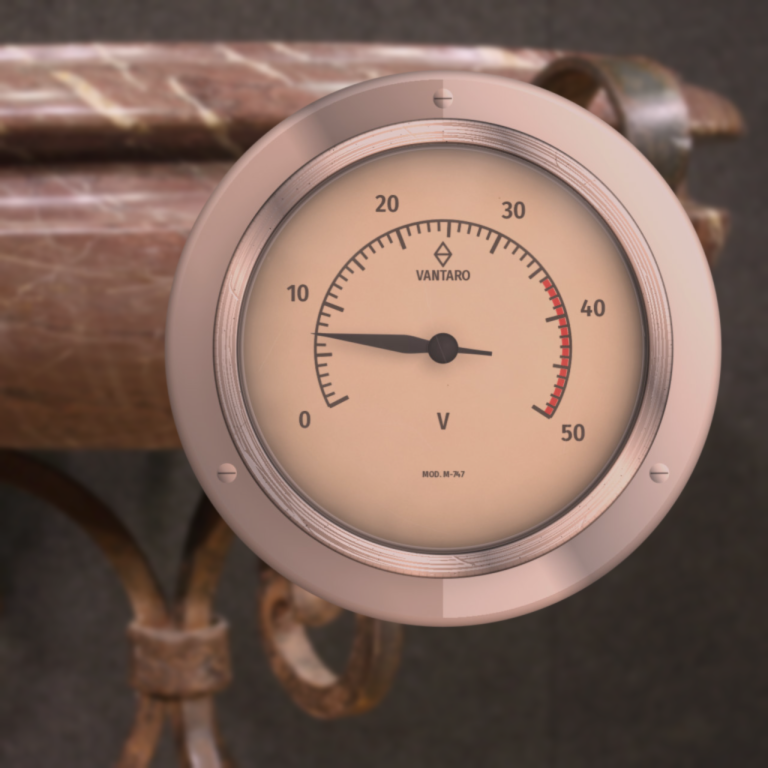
V 7
